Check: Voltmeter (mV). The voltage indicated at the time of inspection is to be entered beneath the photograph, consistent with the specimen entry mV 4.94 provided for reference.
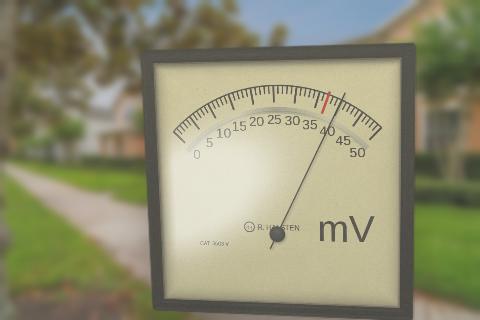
mV 40
